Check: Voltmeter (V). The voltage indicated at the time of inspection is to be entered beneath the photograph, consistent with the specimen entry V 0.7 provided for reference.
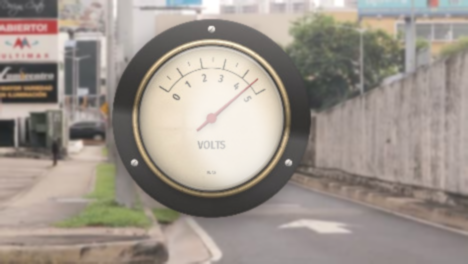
V 4.5
